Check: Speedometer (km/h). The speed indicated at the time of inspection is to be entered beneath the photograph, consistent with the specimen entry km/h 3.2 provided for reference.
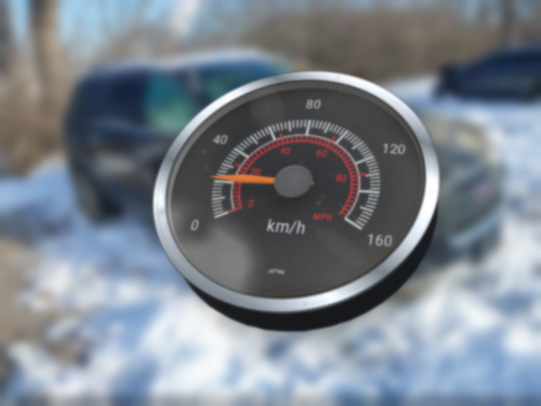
km/h 20
